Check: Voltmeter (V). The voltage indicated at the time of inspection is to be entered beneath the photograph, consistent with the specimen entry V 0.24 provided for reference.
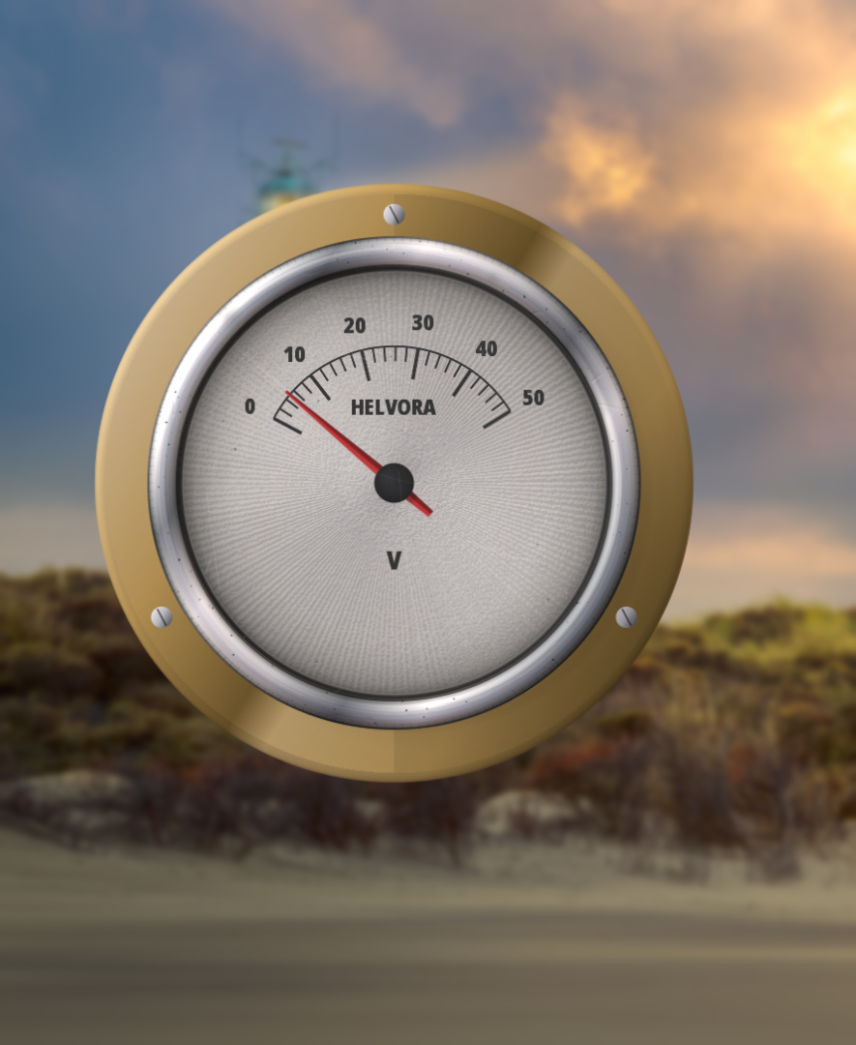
V 5
